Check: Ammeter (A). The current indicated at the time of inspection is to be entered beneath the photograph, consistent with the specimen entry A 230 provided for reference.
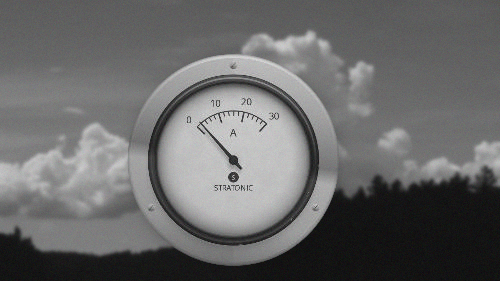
A 2
